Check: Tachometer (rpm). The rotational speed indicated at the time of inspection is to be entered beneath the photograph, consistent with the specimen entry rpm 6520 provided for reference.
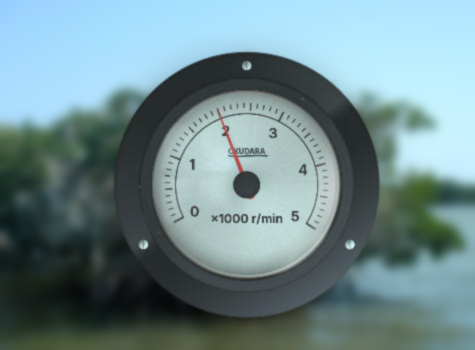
rpm 2000
